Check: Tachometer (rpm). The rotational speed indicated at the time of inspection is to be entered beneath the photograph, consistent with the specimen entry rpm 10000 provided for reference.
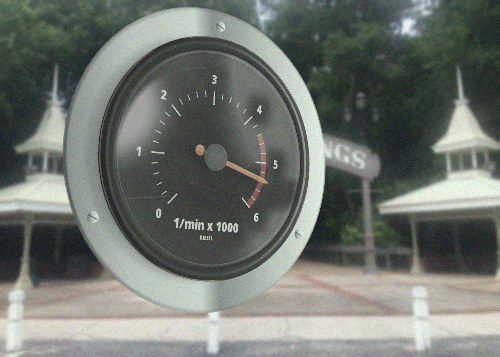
rpm 5400
